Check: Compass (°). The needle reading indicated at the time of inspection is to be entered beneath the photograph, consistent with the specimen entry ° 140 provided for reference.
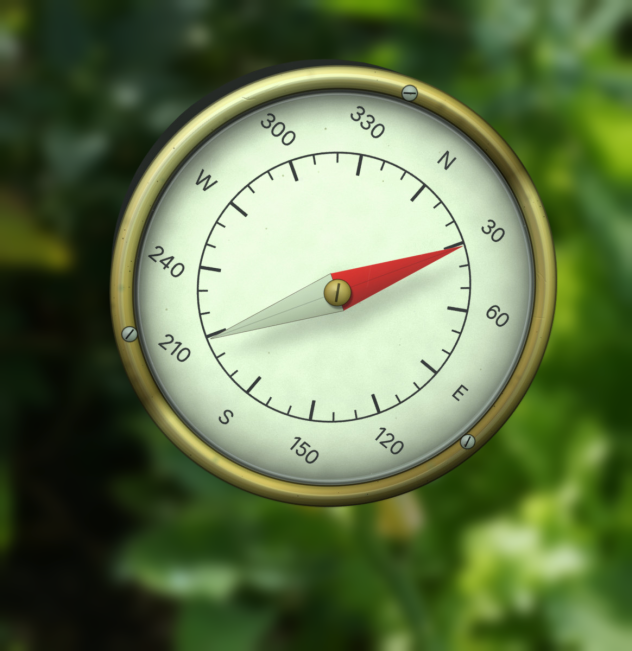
° 30
